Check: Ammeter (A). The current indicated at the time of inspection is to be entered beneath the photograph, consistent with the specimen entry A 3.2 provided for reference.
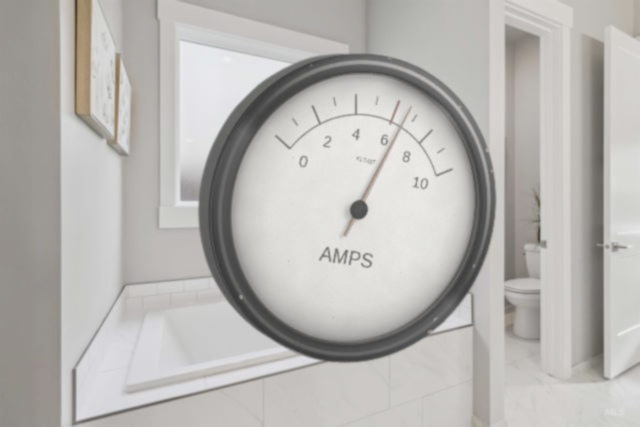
A 6.5
